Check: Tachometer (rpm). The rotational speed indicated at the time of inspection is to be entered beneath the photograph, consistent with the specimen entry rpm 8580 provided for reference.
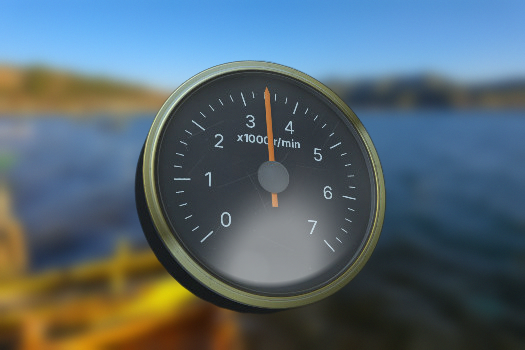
rpm 3400
